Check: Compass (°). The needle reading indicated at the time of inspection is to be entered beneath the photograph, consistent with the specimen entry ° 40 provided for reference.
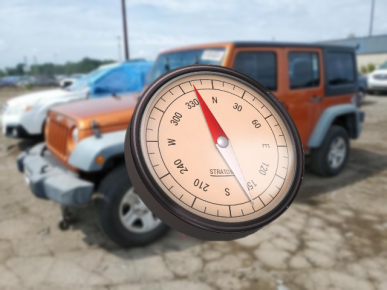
° 340
